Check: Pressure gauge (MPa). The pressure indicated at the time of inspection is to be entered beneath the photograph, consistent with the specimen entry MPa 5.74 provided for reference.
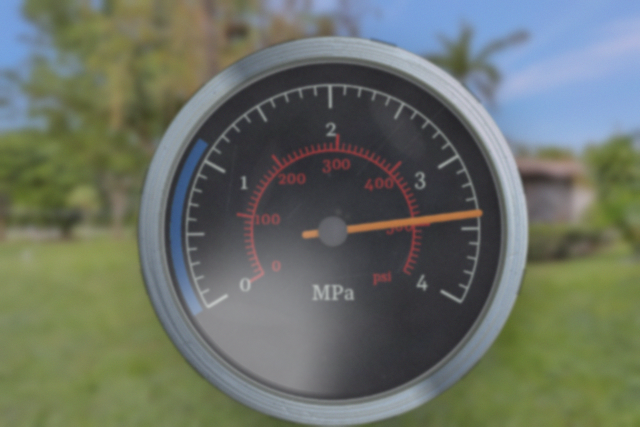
MPa 3.4
